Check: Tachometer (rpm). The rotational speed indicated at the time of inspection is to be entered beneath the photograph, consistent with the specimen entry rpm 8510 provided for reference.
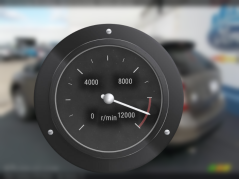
rpm 11000
